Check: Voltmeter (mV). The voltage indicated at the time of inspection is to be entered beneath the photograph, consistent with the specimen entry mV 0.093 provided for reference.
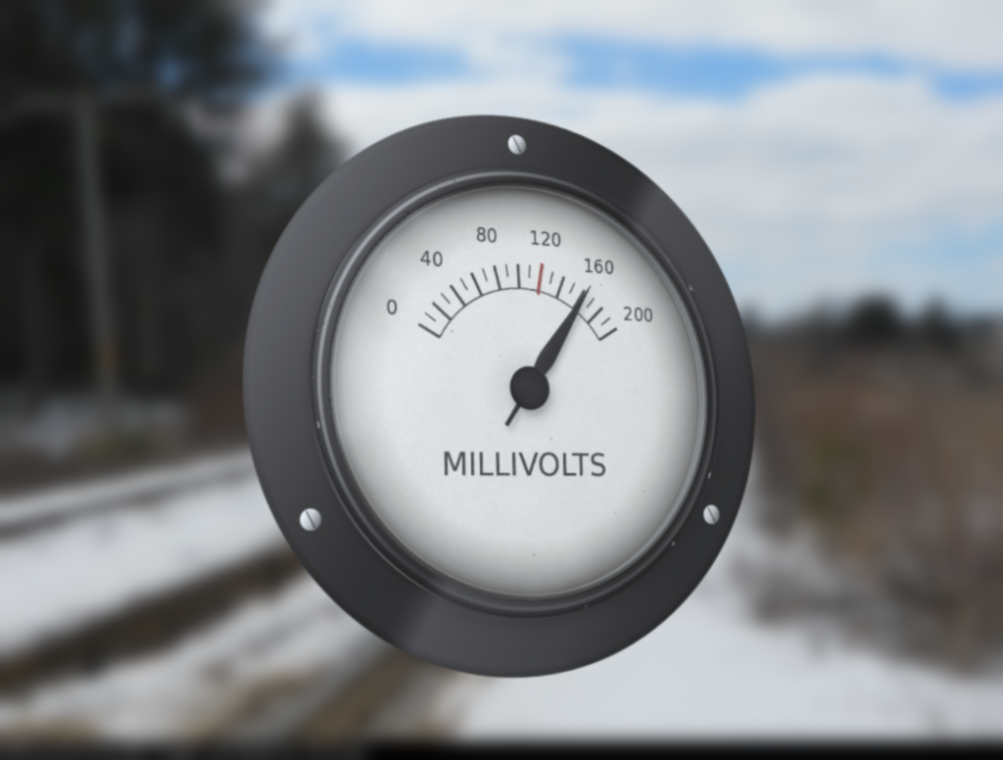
mV 160
